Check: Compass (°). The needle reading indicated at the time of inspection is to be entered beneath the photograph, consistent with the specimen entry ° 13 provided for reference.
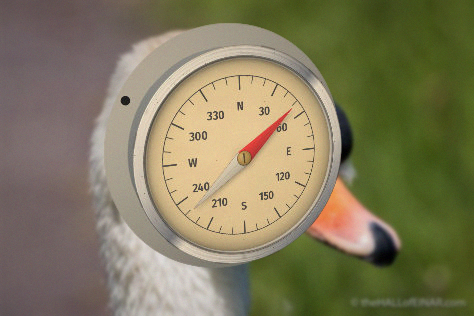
° 50
